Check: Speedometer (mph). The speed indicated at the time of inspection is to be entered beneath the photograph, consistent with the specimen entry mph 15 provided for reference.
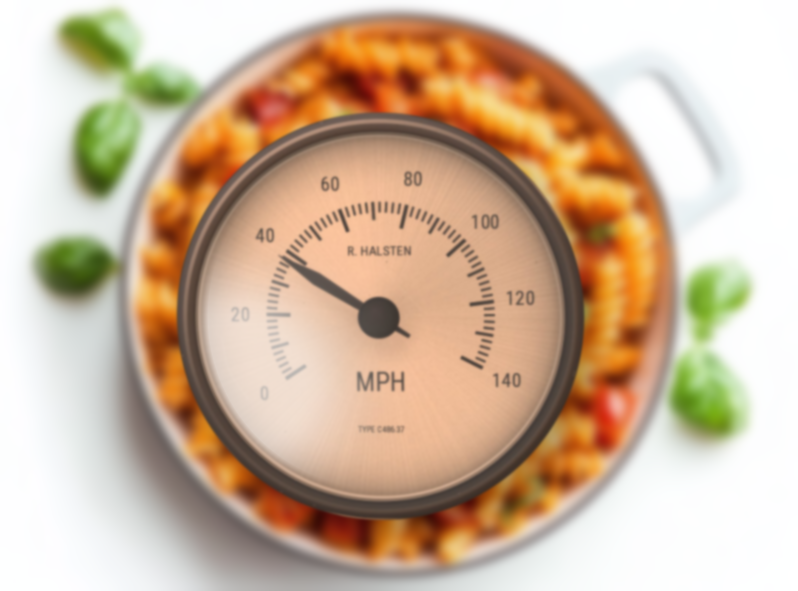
mph 38
